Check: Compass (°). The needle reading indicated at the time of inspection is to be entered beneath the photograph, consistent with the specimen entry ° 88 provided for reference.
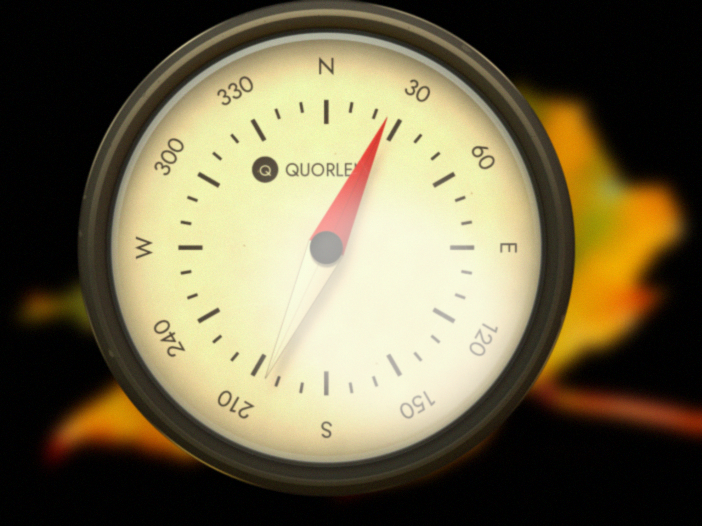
° 25
